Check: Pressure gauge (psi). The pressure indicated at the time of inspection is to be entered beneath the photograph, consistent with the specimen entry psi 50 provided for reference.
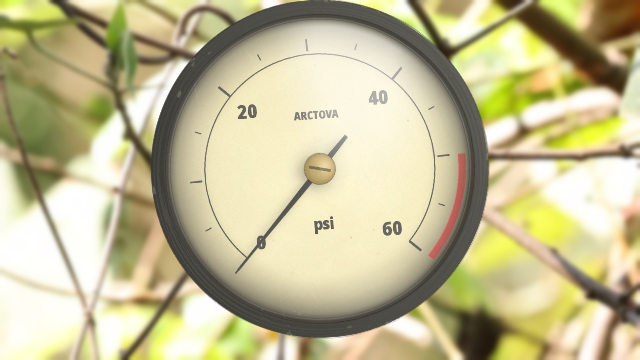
psi 0
